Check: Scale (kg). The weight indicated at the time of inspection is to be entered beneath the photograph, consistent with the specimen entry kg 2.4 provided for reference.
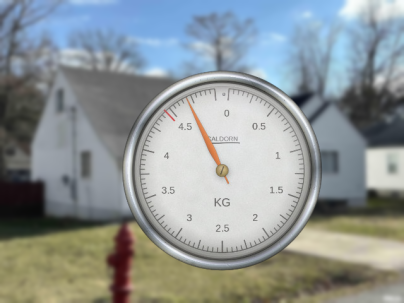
kg 4.7
